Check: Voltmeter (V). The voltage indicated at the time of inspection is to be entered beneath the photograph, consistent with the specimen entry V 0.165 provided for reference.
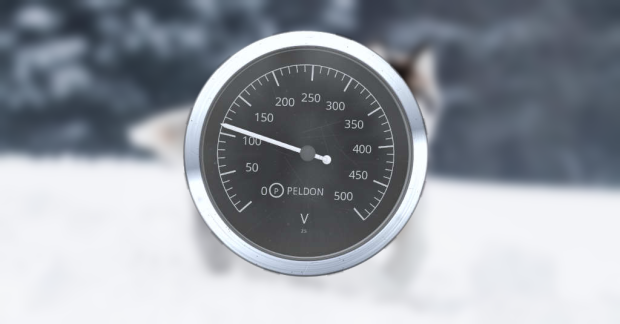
V 110
